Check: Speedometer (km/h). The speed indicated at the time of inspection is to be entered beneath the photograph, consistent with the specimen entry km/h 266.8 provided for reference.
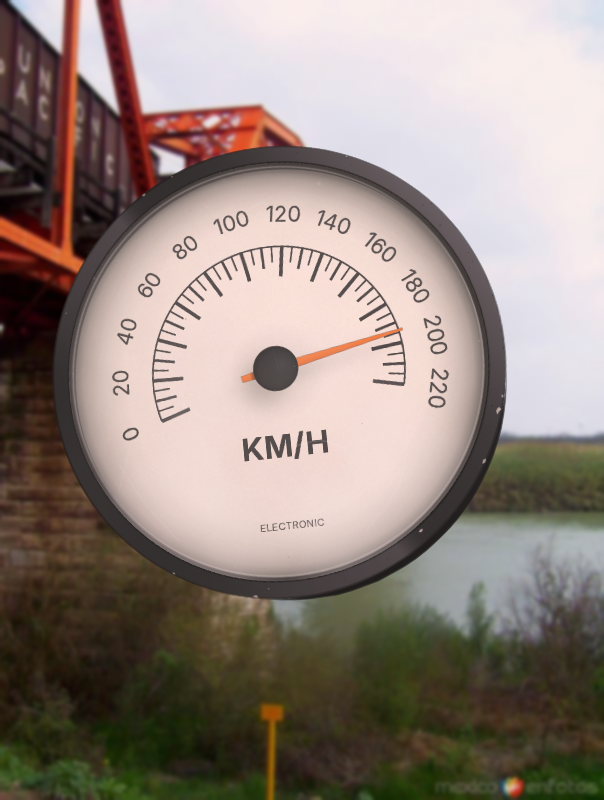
km/h 195
